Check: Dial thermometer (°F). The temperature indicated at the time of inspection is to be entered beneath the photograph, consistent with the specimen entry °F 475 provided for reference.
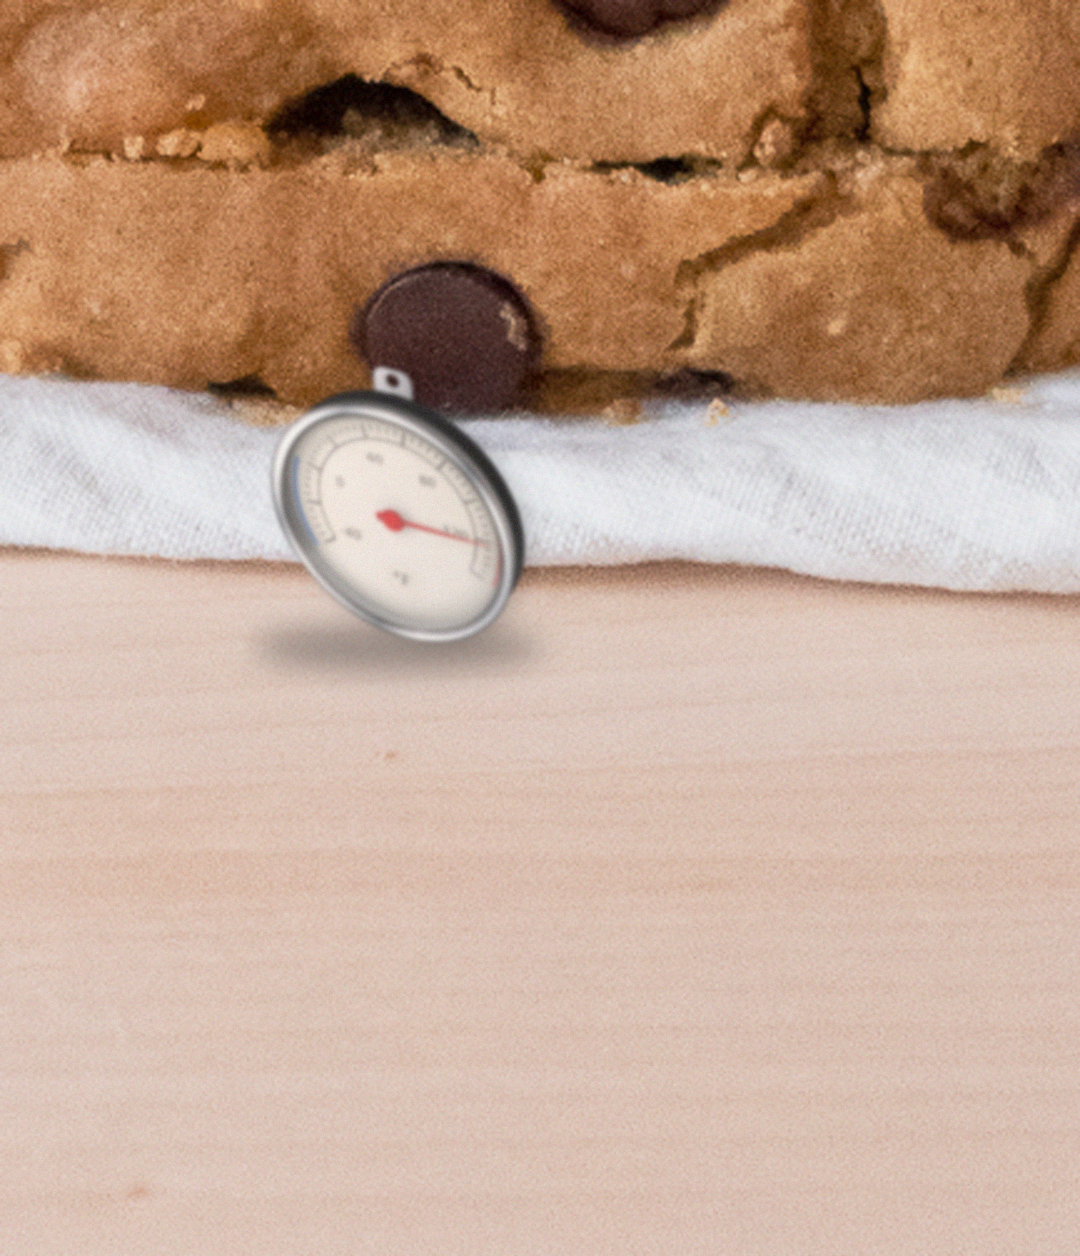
°F 120
